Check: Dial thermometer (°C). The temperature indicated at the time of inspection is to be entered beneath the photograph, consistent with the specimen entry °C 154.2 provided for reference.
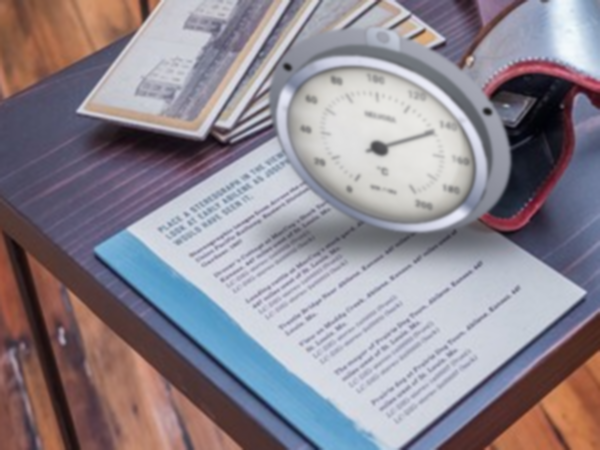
°C 140
